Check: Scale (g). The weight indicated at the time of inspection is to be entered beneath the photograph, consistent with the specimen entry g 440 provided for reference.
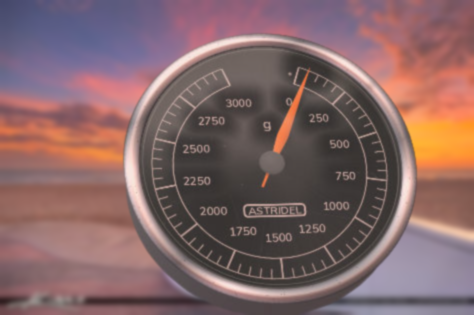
g 50
